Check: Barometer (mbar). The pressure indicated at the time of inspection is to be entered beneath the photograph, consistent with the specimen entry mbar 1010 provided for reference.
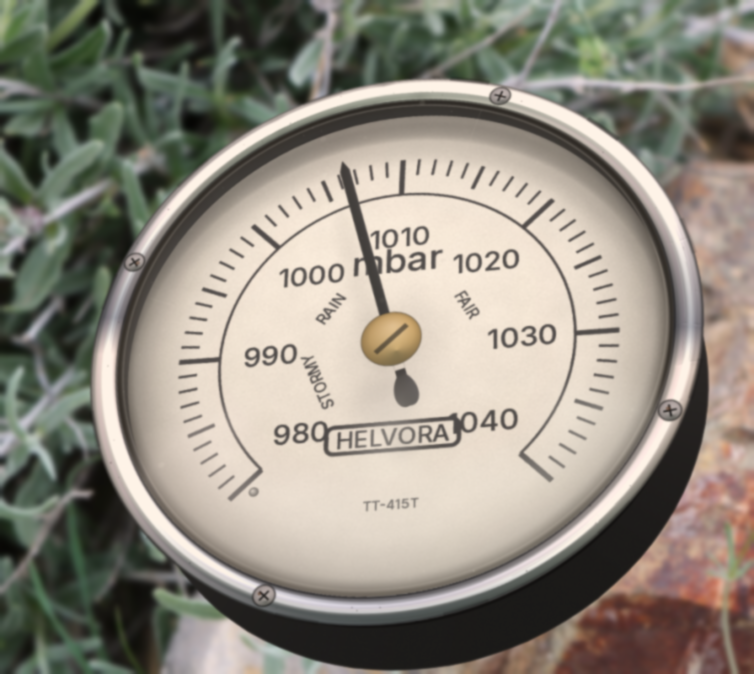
mbar 1006.5
